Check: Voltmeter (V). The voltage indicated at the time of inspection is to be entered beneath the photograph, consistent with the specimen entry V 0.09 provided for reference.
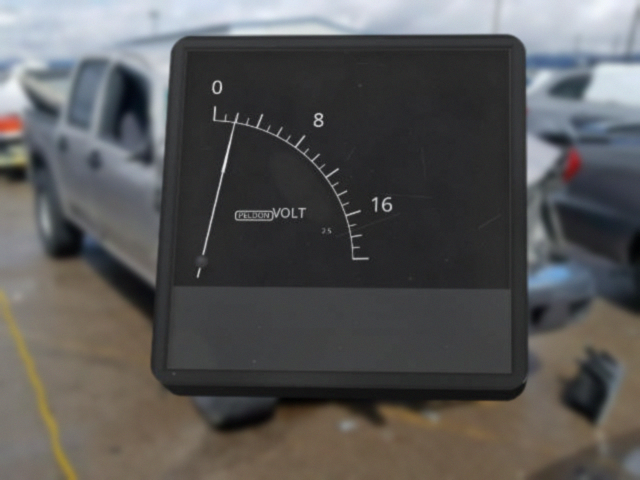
V 2
